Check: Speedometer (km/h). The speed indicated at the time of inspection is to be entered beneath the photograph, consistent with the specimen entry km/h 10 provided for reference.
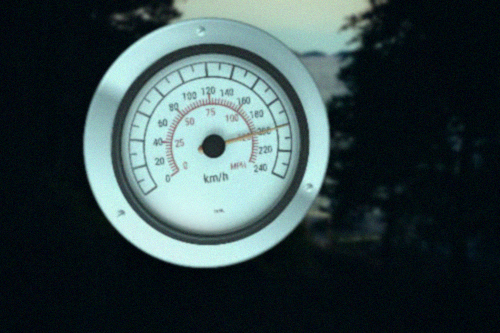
km/h 200
